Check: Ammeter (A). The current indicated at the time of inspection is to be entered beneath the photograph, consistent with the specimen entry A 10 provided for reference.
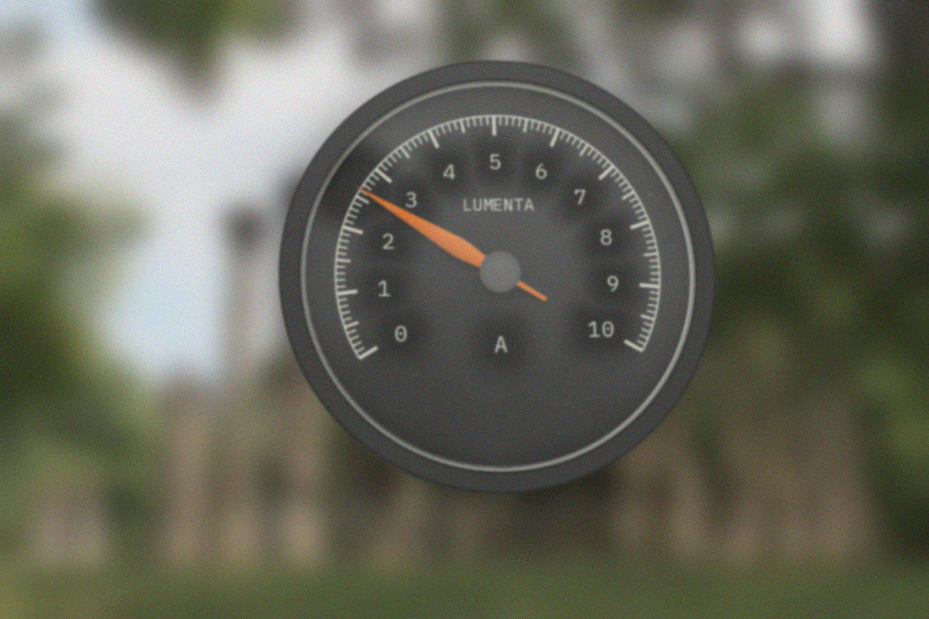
A 2.6
